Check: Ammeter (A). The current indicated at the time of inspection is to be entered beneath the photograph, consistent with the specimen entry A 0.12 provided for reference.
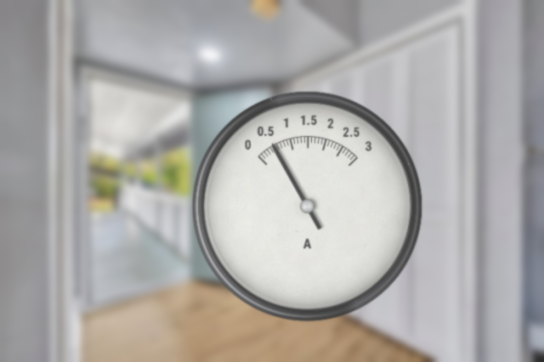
A 0.5
